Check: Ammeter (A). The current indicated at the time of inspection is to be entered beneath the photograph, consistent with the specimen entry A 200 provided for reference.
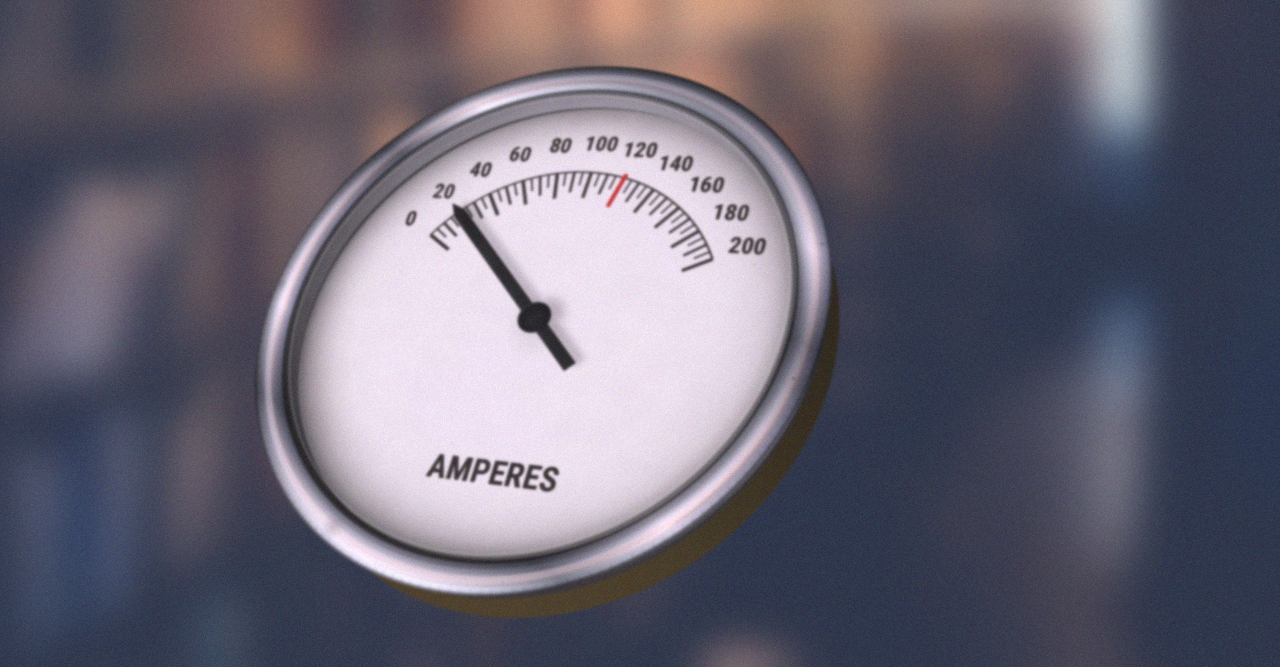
A 20
